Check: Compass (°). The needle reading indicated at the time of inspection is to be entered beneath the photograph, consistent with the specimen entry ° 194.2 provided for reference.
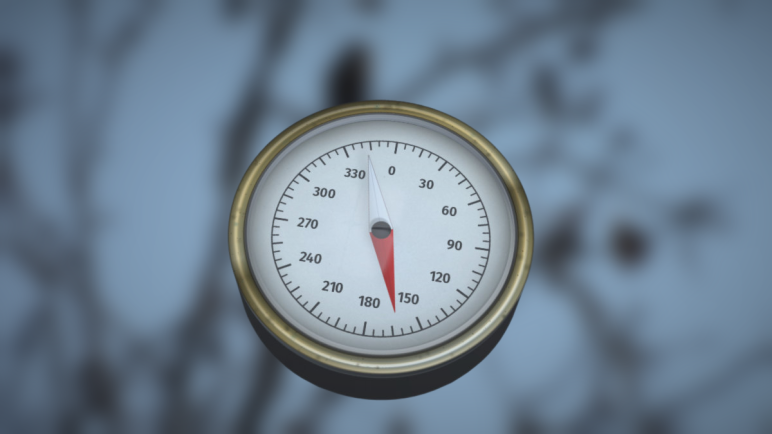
° 162.5
